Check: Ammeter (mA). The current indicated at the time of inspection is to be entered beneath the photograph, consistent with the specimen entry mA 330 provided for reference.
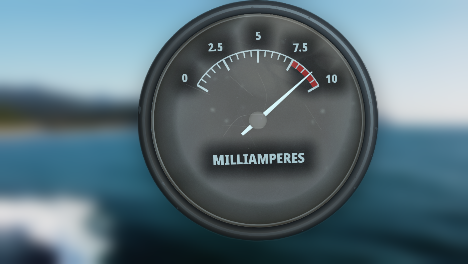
mA 9
